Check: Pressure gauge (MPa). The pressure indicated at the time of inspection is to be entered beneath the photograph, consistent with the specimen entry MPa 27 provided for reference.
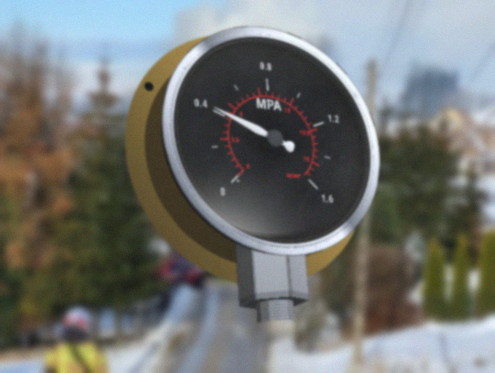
MPa 0.4
